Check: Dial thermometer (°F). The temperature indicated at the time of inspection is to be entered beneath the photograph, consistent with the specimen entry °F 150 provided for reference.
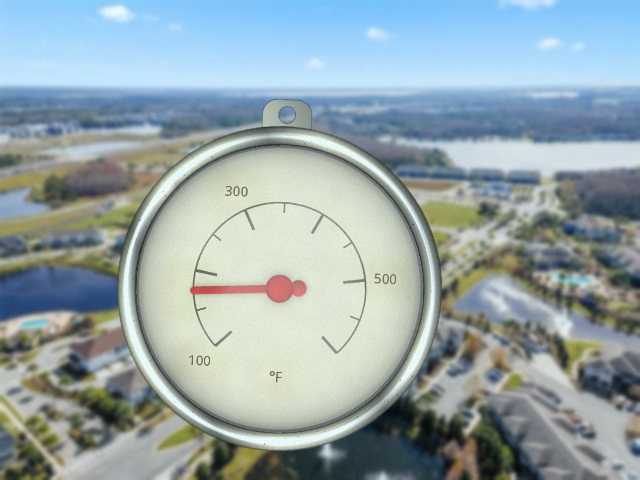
°F 175
